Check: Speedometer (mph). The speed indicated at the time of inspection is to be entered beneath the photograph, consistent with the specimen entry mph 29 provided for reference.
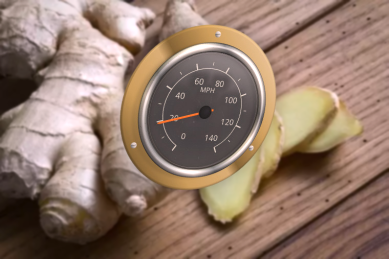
mph 20
